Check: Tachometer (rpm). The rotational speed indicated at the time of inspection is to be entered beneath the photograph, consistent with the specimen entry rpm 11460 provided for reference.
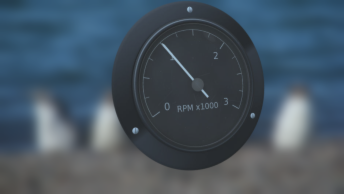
rpm 1000
